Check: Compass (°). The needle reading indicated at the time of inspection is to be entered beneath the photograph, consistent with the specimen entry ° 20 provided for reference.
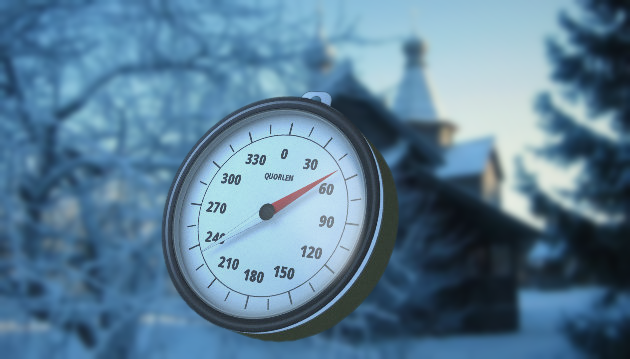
° 52.5
